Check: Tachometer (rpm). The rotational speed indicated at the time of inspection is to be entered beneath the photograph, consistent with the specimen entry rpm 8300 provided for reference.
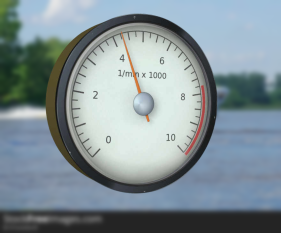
rpm 4250
